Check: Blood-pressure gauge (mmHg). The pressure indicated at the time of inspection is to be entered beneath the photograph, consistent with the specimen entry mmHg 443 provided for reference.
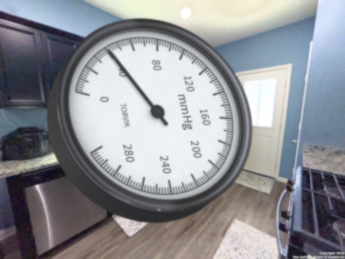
mmHg 40
